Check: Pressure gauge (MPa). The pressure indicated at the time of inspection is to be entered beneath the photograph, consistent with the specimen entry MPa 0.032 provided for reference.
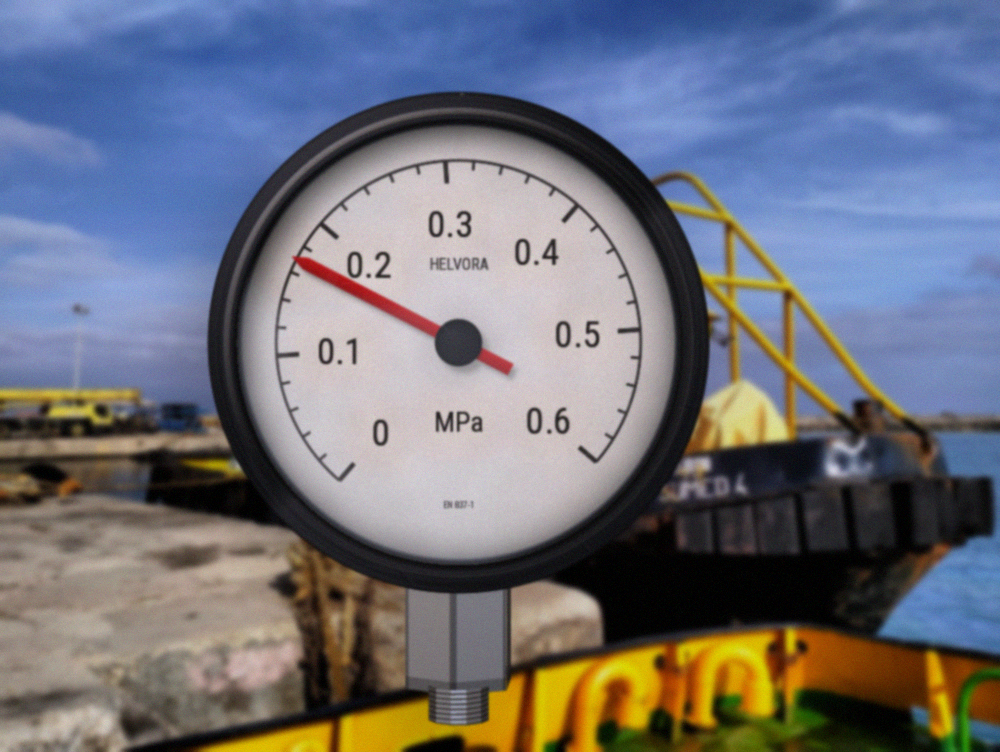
MPa 0.17
